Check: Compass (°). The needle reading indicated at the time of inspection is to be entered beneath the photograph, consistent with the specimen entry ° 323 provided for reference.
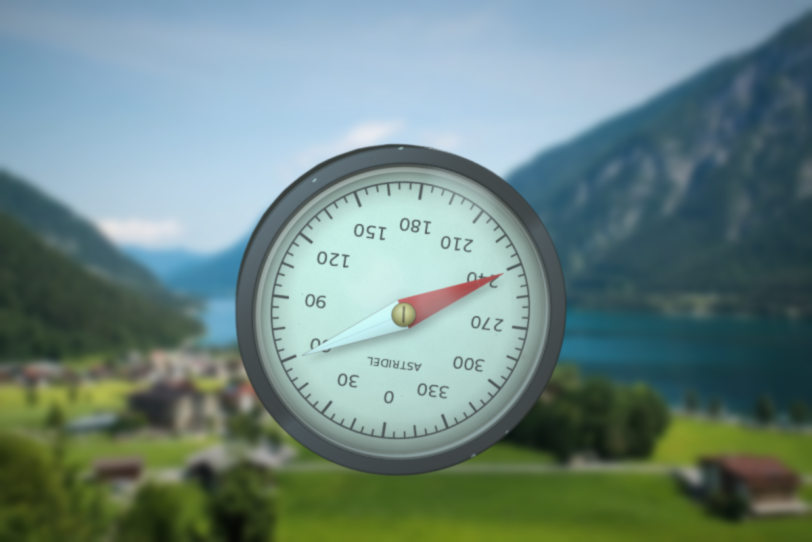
° 240
